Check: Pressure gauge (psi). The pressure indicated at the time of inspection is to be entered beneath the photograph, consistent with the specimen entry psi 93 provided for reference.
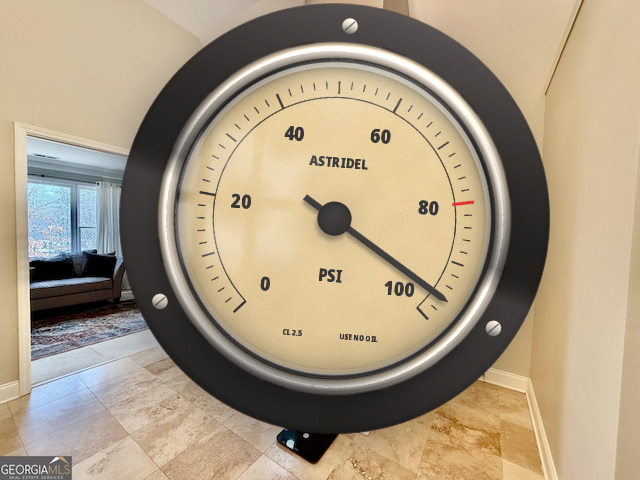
psi 96
